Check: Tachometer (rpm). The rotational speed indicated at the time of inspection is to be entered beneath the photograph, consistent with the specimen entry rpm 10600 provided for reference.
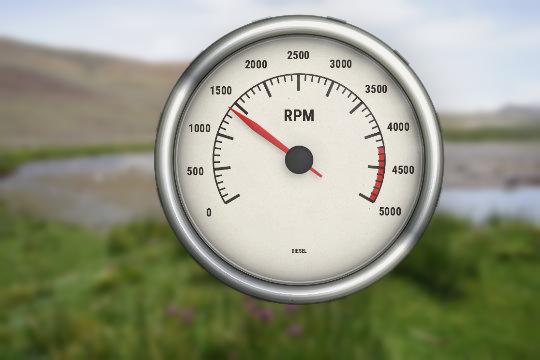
rpm 1400
